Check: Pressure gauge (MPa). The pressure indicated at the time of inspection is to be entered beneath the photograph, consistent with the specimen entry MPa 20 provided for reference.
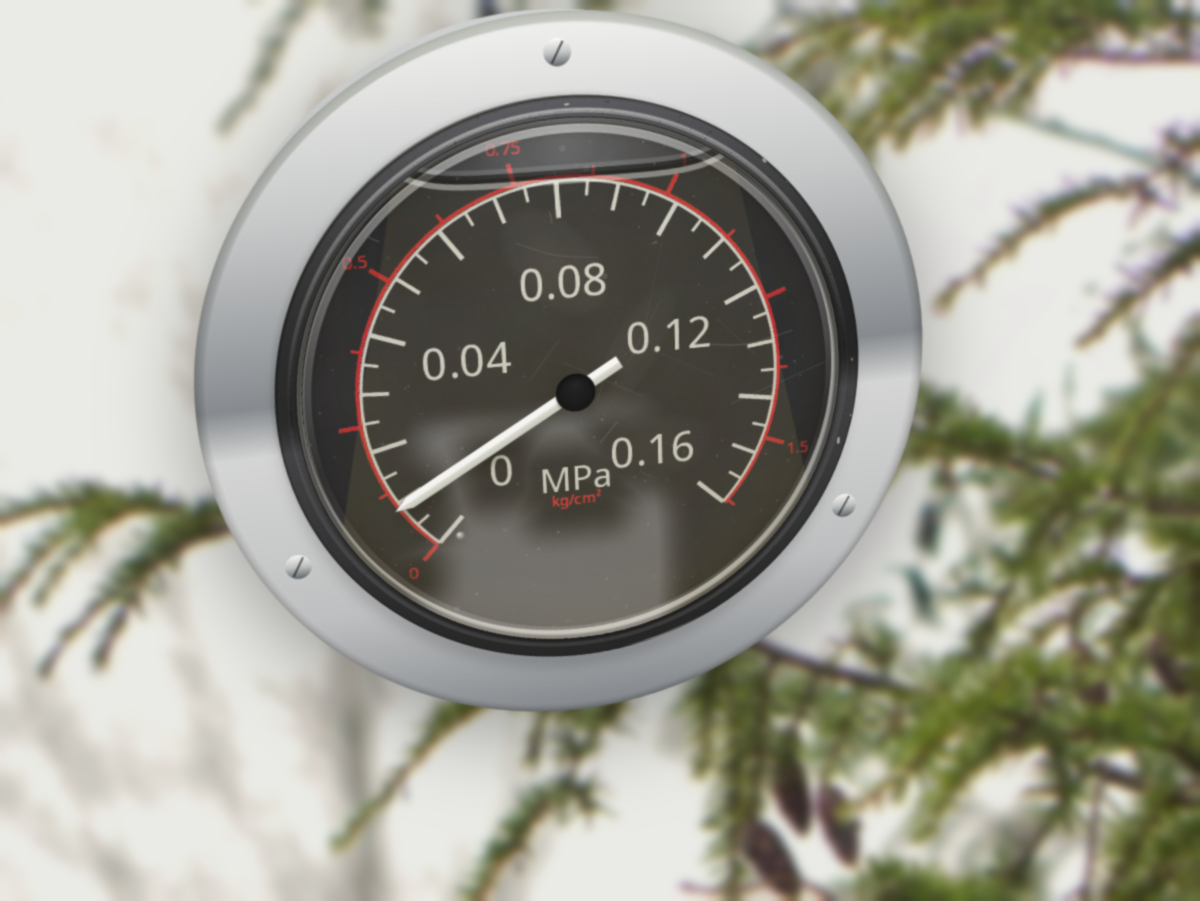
MPa 0.01
